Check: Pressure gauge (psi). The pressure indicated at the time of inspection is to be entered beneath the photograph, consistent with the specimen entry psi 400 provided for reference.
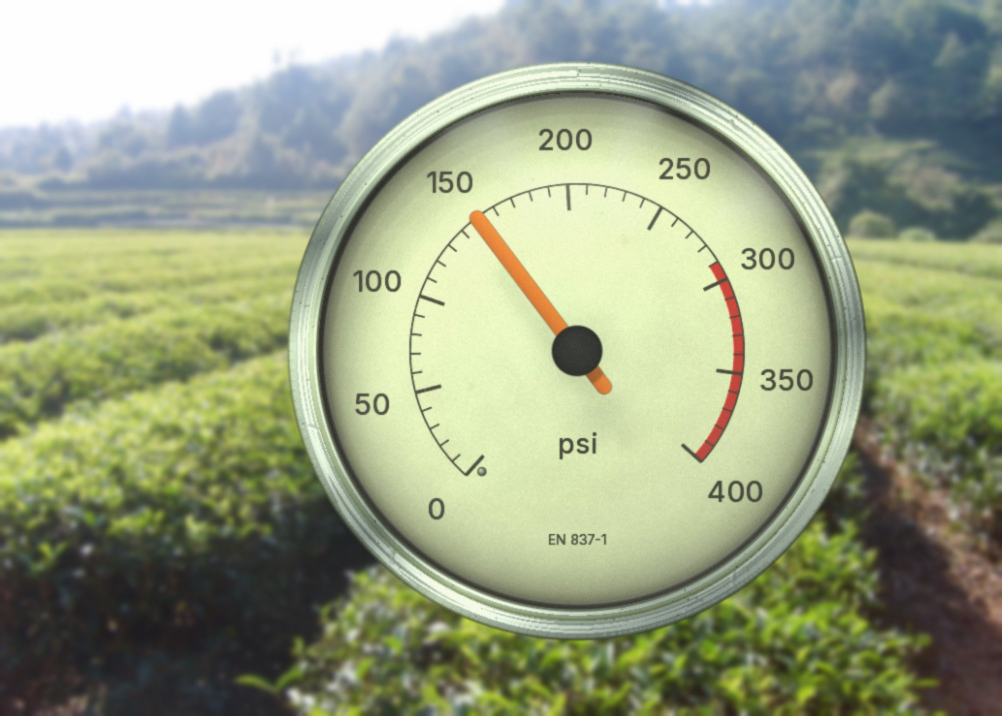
psi 150
